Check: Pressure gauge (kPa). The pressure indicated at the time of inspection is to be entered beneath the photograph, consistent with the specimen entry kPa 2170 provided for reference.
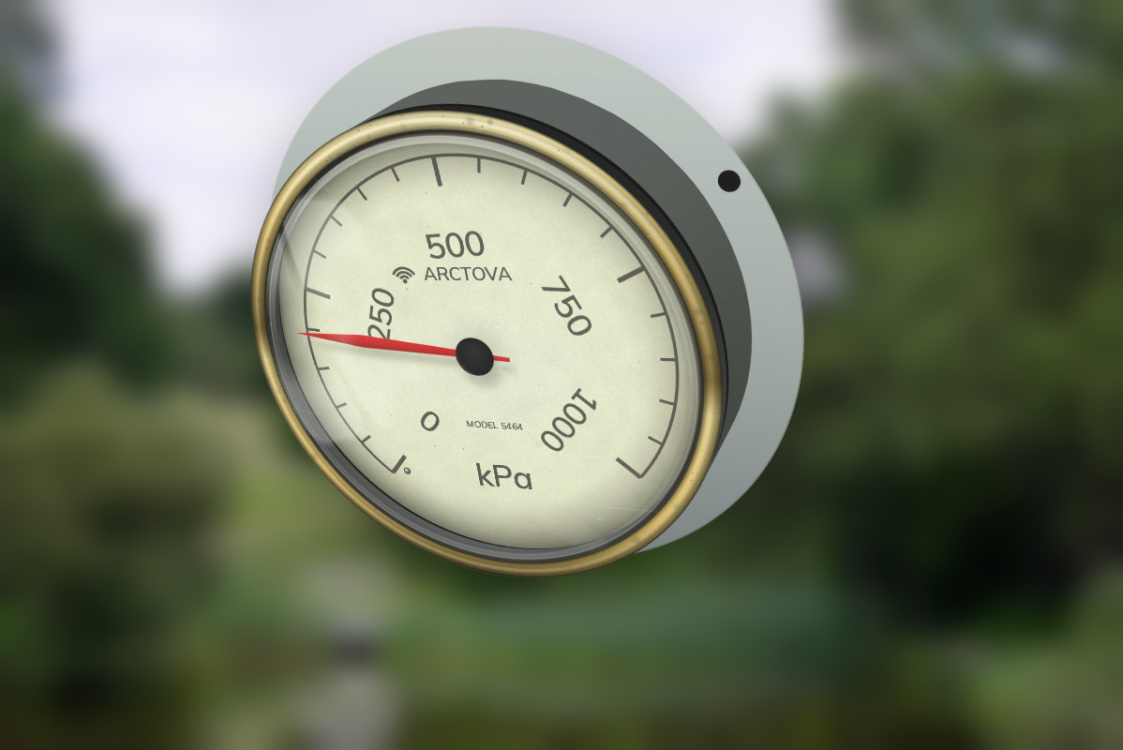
kPa 200
